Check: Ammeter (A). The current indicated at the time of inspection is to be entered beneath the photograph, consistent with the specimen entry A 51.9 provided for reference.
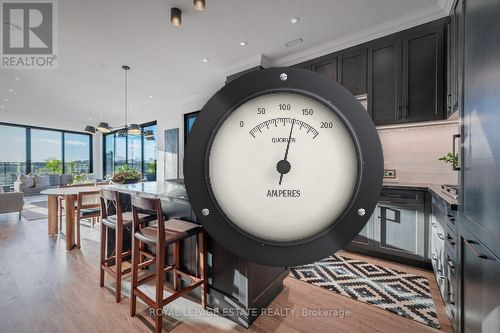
A 125
